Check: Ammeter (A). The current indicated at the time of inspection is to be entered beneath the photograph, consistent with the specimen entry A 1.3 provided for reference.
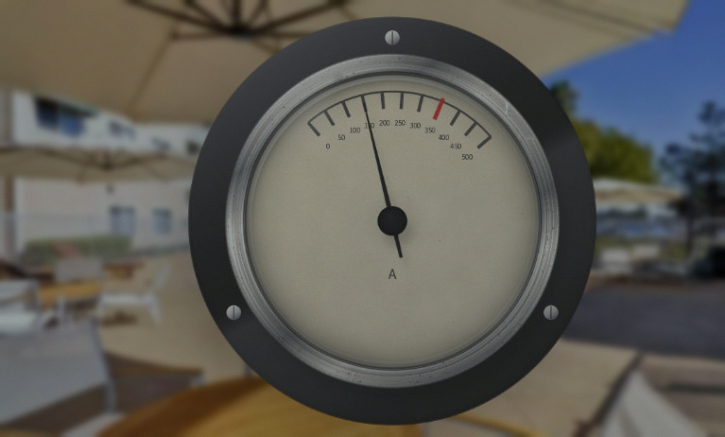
A 150
